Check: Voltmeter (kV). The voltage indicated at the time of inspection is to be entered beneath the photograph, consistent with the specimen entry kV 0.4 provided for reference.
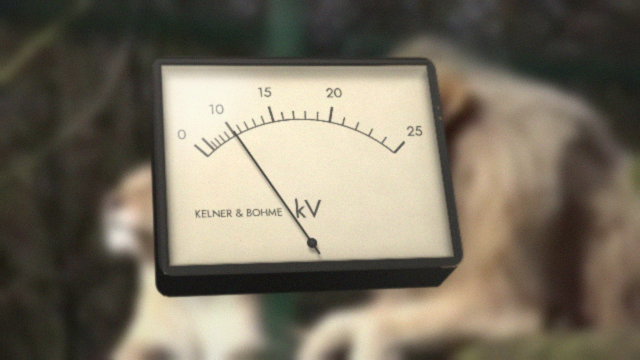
kV 10
